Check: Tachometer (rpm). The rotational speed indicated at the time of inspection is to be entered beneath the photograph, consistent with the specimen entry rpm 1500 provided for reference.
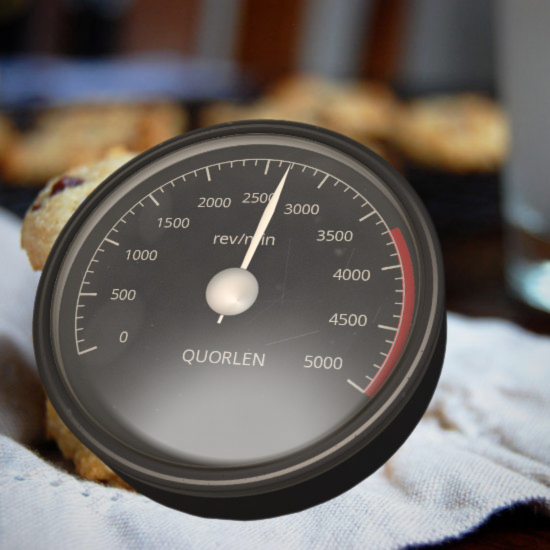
rpm 2700
